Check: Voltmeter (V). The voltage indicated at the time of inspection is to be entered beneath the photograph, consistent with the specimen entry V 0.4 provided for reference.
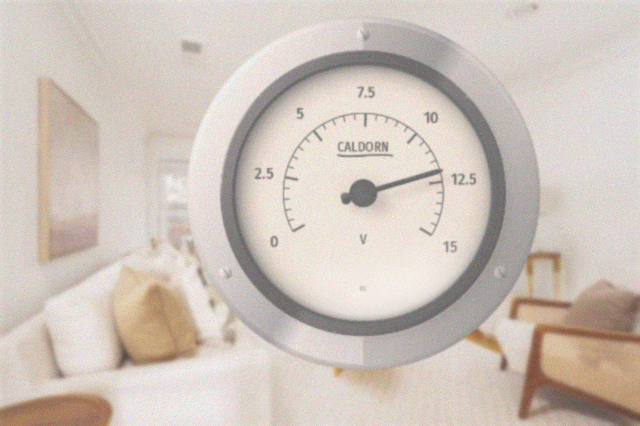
V 12
